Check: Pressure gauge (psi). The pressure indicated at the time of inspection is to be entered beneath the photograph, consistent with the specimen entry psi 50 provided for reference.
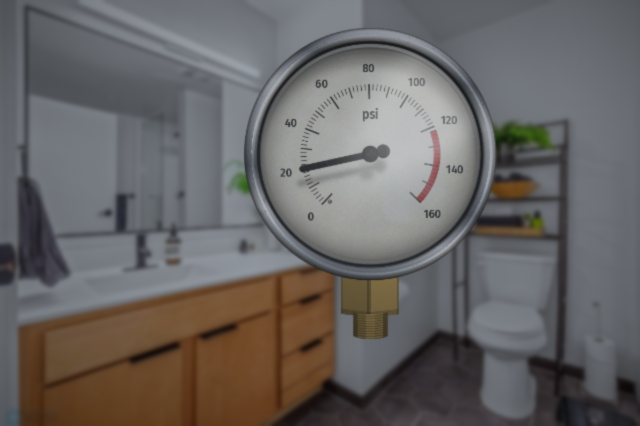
psi 20
